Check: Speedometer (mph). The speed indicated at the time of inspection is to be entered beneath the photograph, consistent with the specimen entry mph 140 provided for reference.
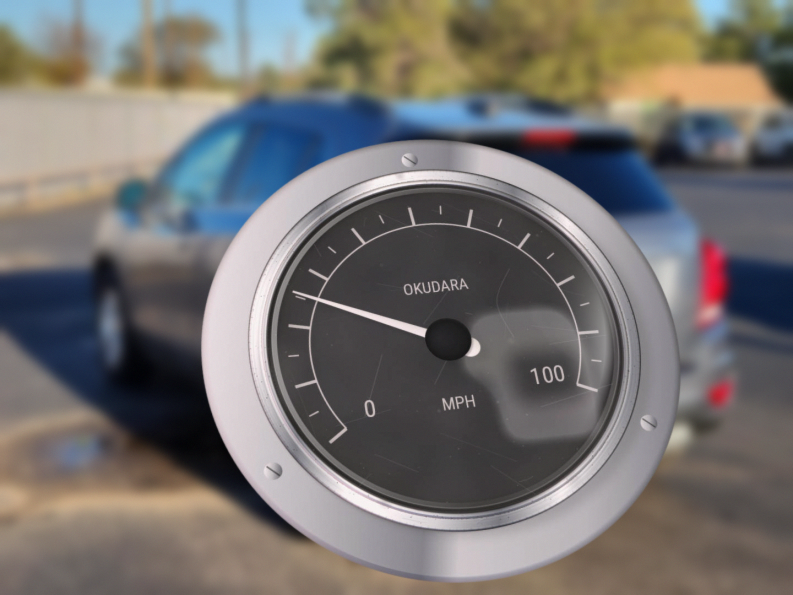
mph 25
